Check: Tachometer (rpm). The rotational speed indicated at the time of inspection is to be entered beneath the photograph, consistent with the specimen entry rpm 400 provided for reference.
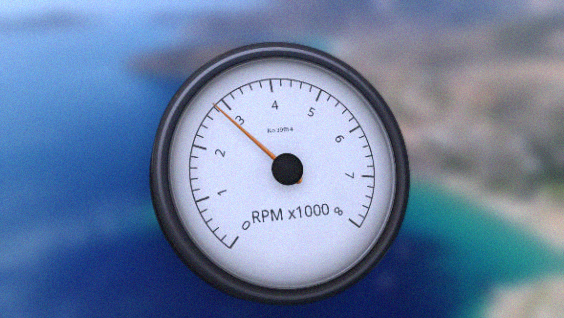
rpm 2800
